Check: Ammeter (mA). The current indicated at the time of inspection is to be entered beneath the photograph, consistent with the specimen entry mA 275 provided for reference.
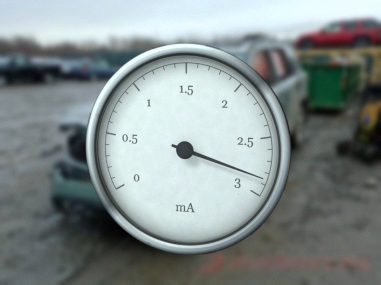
mA 2.85
